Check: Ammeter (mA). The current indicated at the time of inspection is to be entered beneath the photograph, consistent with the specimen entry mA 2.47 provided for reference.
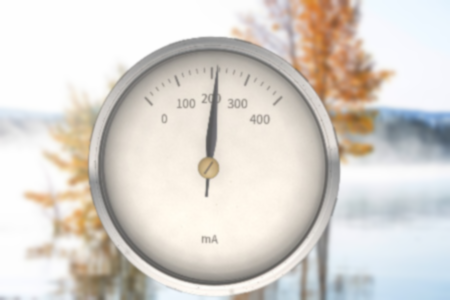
mA 220
